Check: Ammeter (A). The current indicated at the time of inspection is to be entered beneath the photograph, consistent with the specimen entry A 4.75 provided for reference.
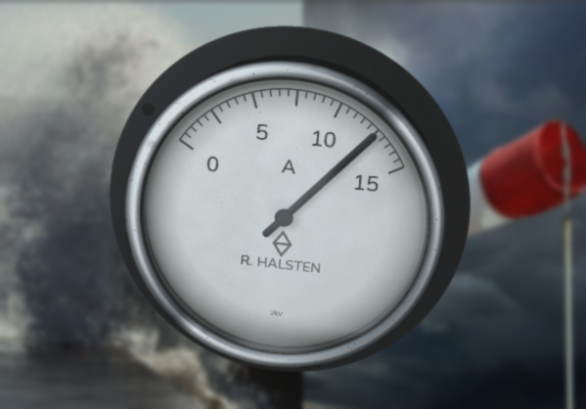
A 12.5
